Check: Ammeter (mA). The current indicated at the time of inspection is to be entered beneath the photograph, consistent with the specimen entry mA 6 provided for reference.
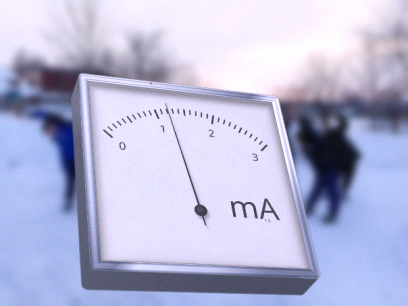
mA 1.2
